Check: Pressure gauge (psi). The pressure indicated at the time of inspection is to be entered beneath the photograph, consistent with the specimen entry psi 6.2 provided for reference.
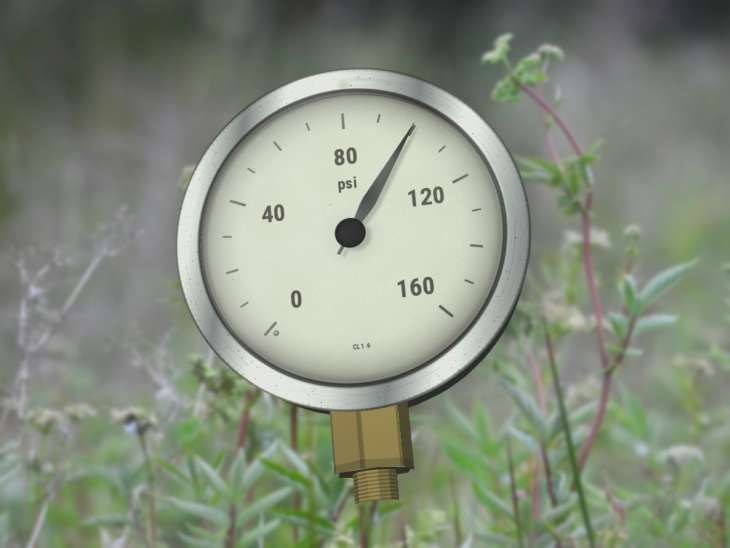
psi 100
